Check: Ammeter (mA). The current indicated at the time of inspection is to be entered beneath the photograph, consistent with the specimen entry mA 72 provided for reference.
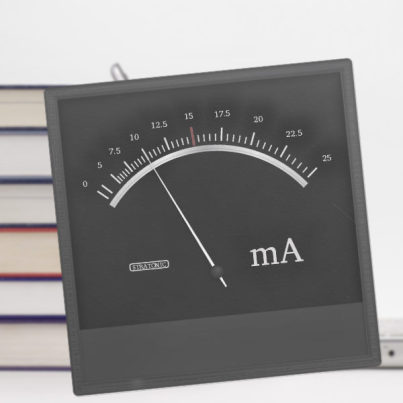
mA 10
